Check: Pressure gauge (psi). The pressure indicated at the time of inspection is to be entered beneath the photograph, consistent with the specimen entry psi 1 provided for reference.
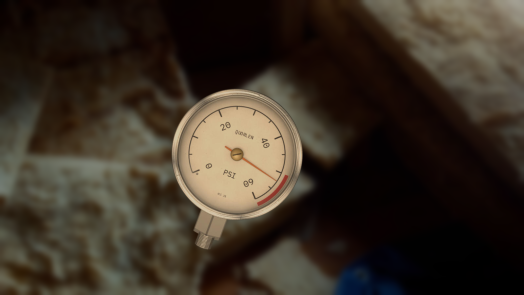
psi 52.5
